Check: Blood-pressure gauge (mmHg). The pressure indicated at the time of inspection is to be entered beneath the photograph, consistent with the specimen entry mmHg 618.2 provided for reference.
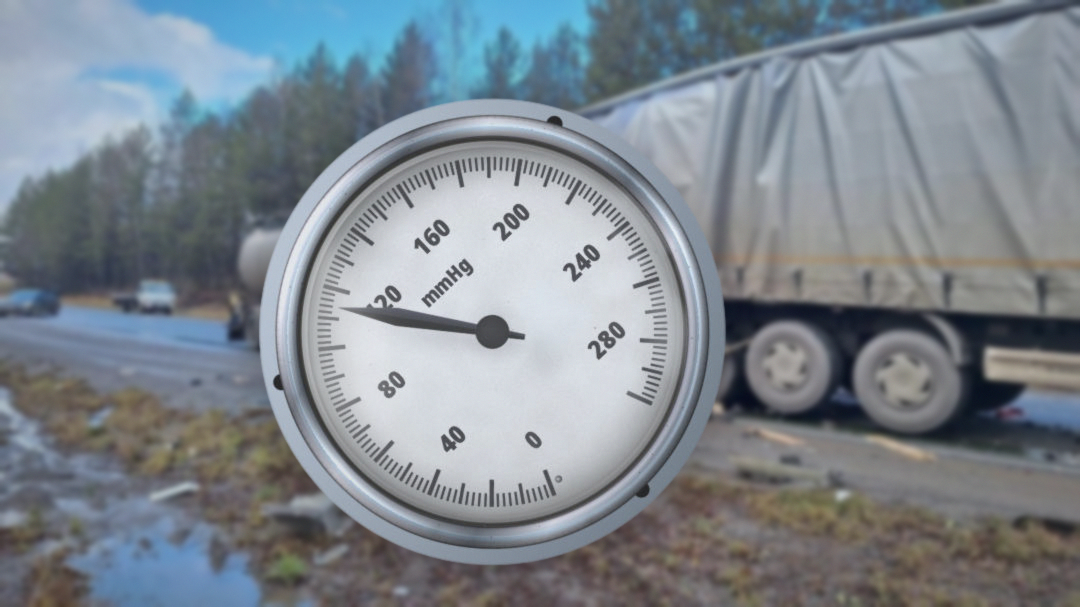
mmHg 114
